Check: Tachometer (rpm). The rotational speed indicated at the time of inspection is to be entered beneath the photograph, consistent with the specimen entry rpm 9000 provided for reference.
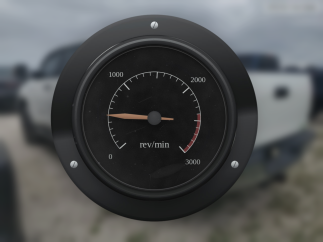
rpm 500
